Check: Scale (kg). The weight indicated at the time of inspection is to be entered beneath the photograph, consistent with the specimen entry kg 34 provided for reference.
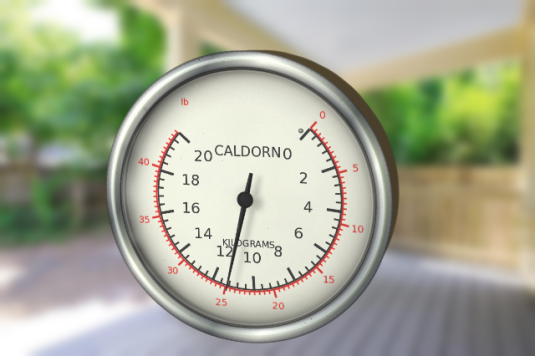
kg 11.2
